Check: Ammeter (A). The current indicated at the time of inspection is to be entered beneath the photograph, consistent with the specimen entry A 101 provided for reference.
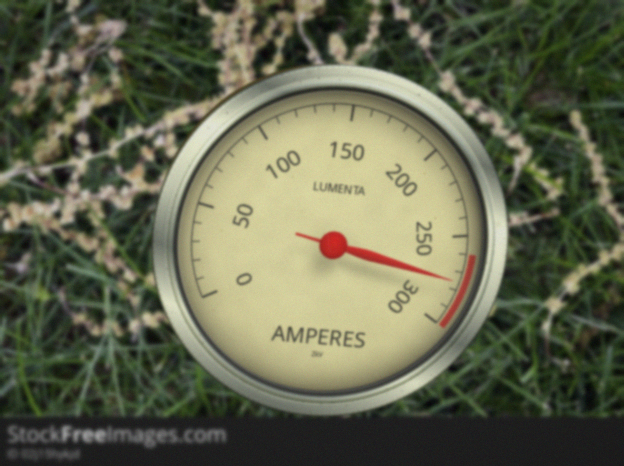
A 275
